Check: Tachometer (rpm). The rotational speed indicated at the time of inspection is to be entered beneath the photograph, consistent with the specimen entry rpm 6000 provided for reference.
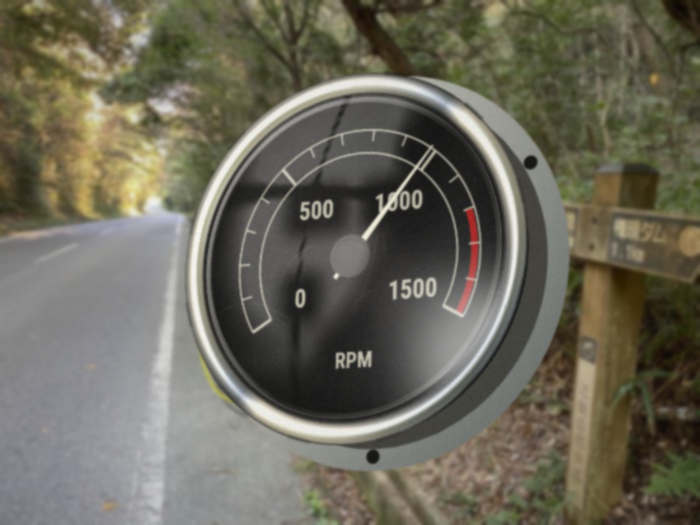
rpm 1000
